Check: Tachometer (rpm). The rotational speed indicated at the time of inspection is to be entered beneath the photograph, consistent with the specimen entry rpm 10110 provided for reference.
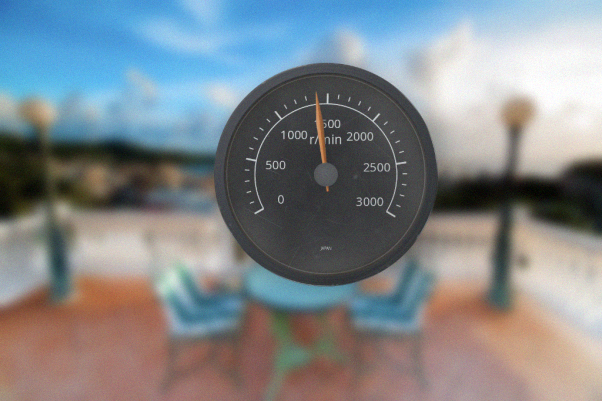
rpm 1400
